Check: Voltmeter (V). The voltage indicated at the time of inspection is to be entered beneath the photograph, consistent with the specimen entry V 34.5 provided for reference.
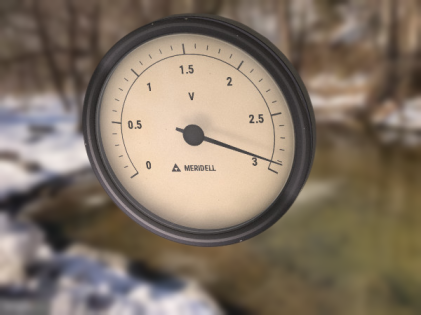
V 2.9
